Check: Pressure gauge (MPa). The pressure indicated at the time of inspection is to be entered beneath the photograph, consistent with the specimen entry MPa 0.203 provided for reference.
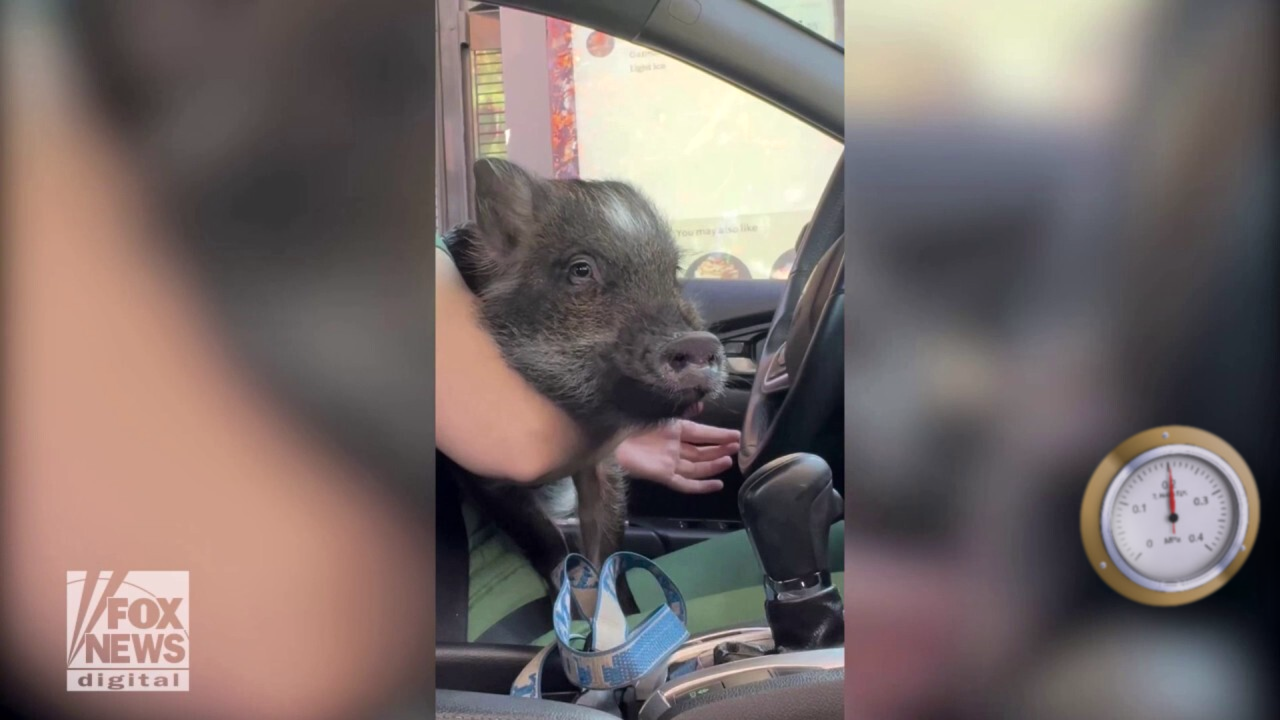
MPa 0.2
